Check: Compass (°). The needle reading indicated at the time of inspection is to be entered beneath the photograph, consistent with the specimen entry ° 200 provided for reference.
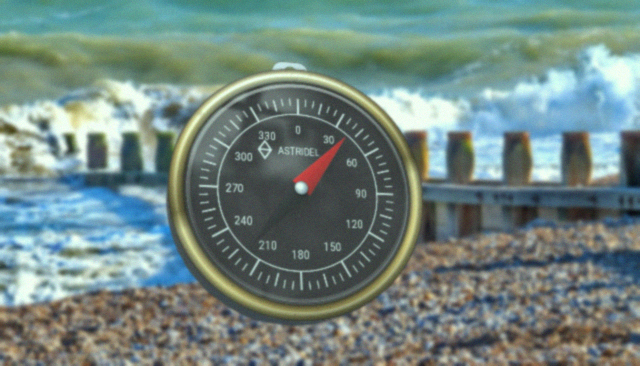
° 40
